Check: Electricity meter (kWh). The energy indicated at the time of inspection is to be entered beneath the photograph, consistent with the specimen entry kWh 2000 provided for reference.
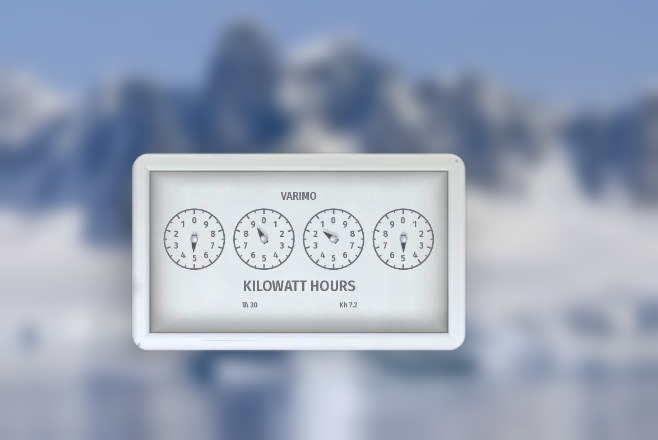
kWh 4915
